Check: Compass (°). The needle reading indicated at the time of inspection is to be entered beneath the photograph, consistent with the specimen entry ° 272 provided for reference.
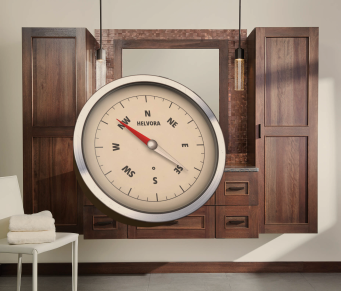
° 310
